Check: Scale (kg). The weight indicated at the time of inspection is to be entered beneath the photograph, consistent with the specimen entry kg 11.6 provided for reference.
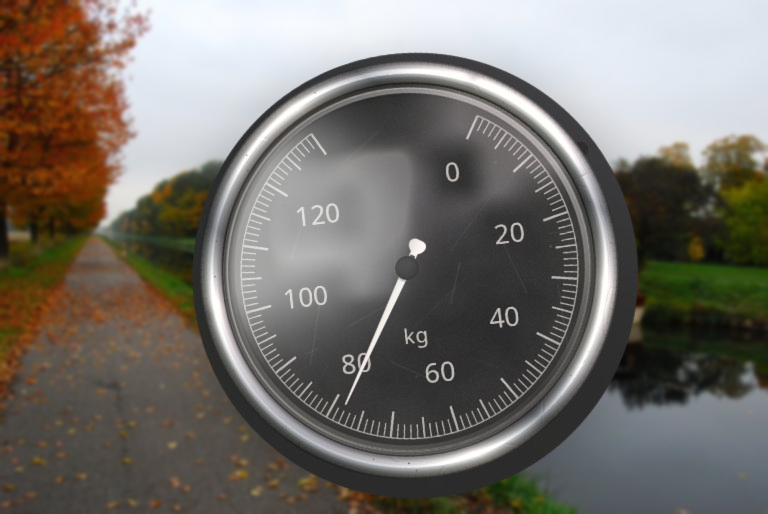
kg 78
